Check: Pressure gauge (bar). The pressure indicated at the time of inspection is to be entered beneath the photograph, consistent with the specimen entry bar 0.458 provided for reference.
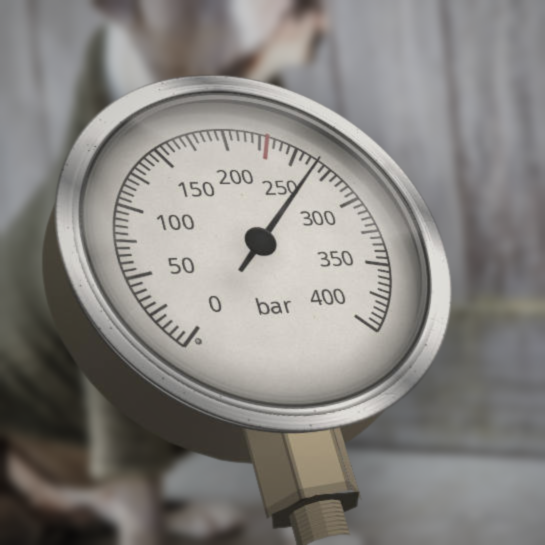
bar 265
